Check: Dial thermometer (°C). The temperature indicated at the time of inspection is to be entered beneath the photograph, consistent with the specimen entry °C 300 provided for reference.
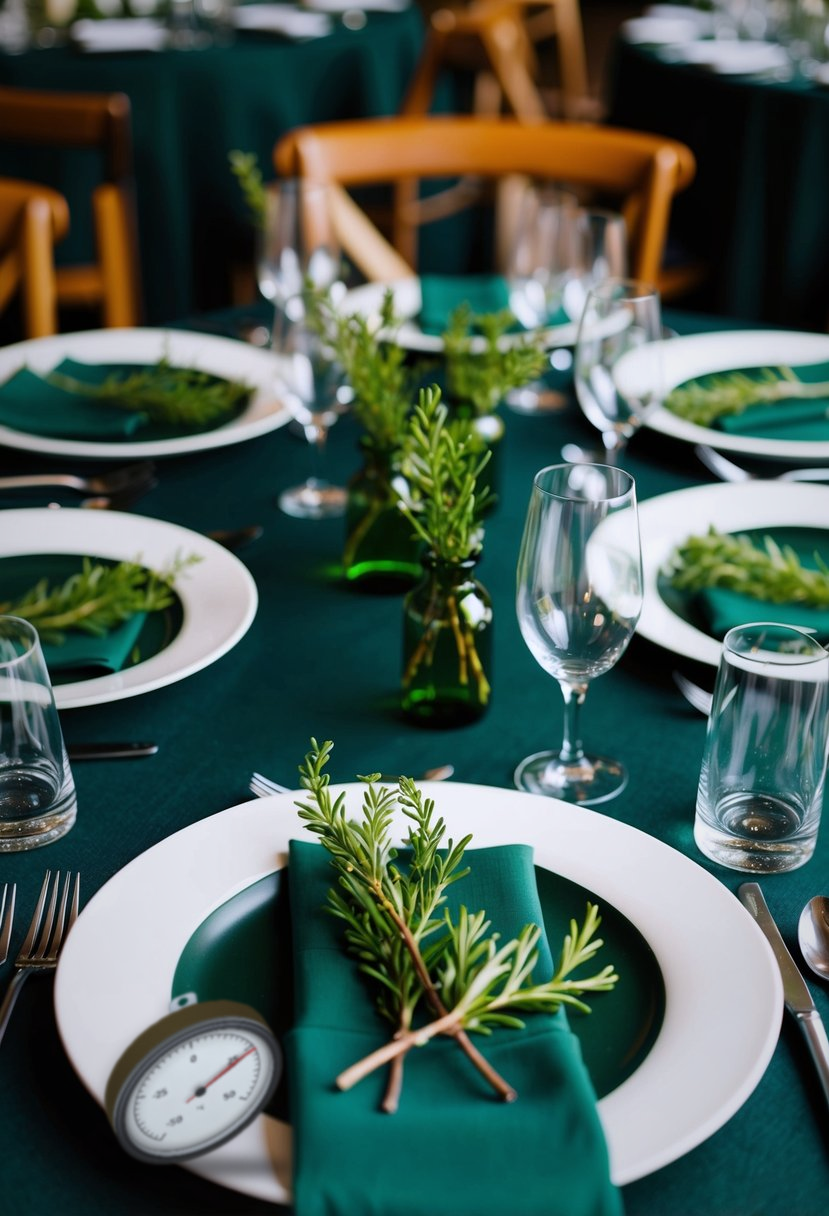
°C 25
